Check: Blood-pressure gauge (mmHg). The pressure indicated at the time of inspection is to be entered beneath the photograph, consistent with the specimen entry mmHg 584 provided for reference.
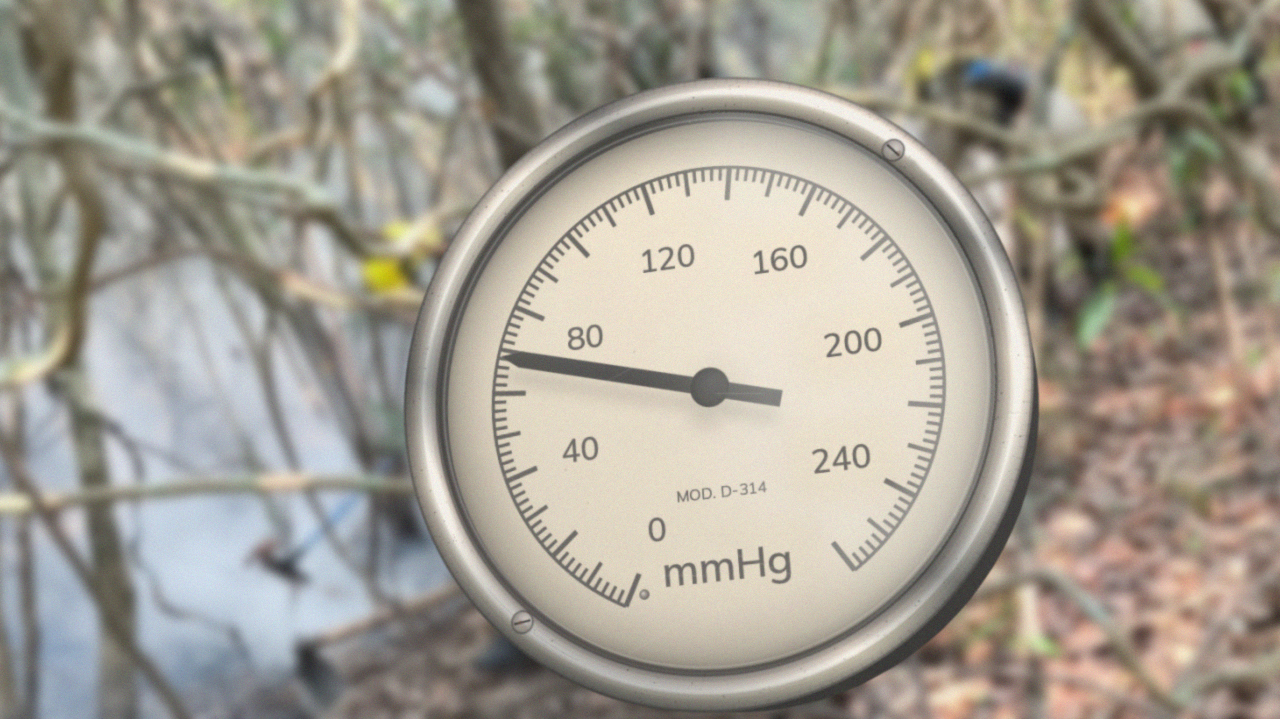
mmHg 68
